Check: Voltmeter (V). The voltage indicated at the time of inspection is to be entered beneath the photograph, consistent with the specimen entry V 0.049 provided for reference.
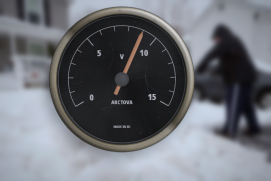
V 9
